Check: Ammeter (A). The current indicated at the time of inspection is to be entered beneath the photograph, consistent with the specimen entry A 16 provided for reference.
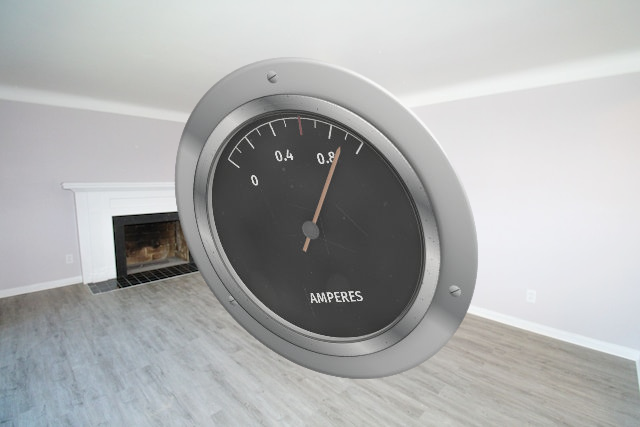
A 0.9
